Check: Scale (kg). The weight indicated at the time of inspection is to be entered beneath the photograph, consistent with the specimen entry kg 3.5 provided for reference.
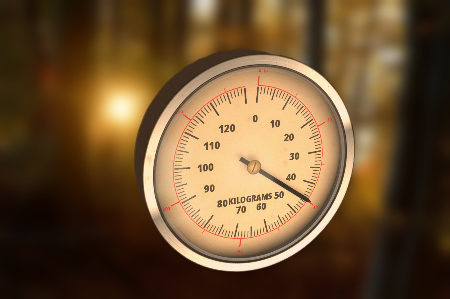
kg 45
